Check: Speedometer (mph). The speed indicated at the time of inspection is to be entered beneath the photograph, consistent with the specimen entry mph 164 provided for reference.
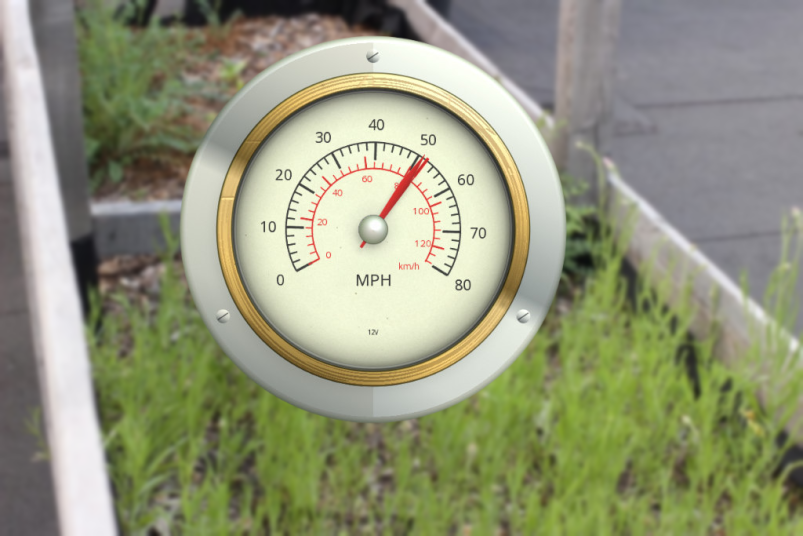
mph 51
